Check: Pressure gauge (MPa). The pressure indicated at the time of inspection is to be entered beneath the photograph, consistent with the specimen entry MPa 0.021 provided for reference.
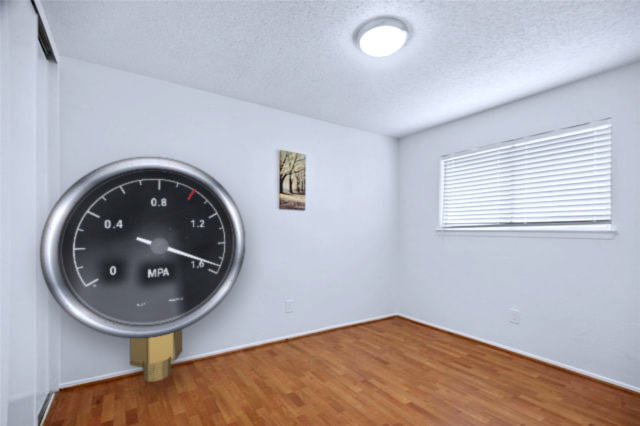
MPa 1.55
